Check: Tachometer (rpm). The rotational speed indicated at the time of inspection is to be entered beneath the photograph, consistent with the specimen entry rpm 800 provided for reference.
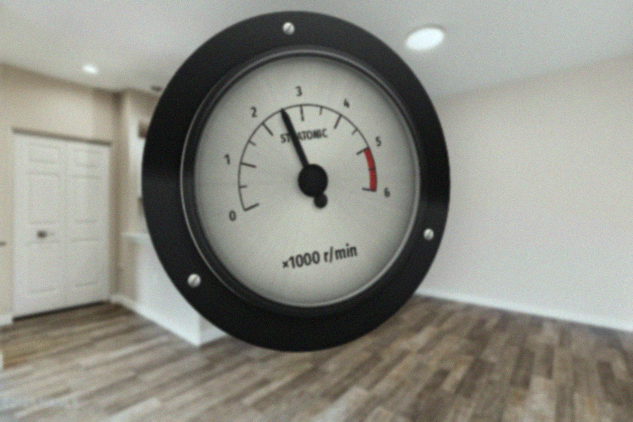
rpm 2500
